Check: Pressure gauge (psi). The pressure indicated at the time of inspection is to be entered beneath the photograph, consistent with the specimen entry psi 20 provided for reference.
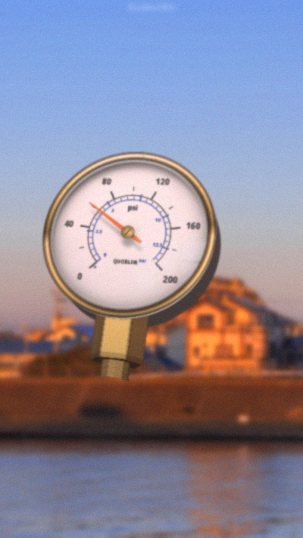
psi 60
